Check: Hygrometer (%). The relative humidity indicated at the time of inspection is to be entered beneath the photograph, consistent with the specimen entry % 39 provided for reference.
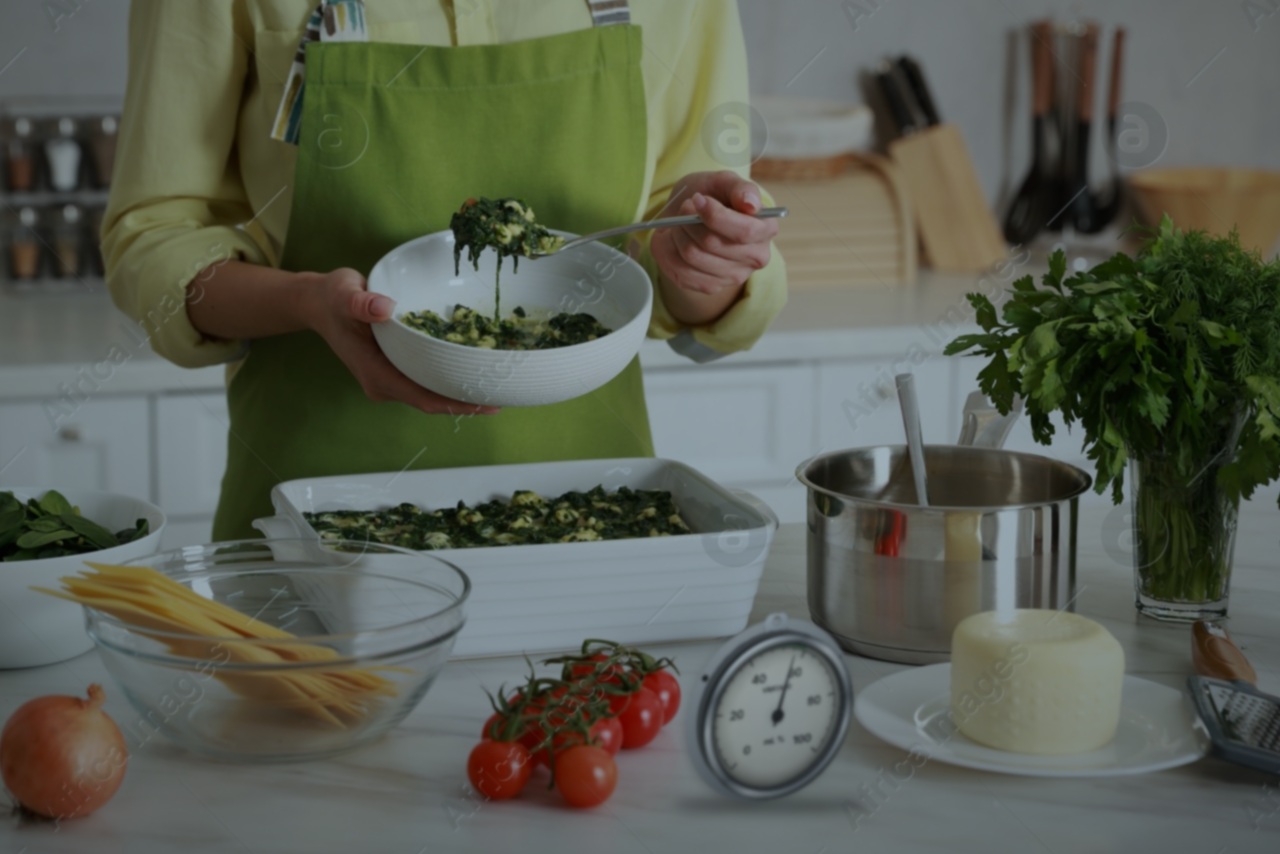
% 56
